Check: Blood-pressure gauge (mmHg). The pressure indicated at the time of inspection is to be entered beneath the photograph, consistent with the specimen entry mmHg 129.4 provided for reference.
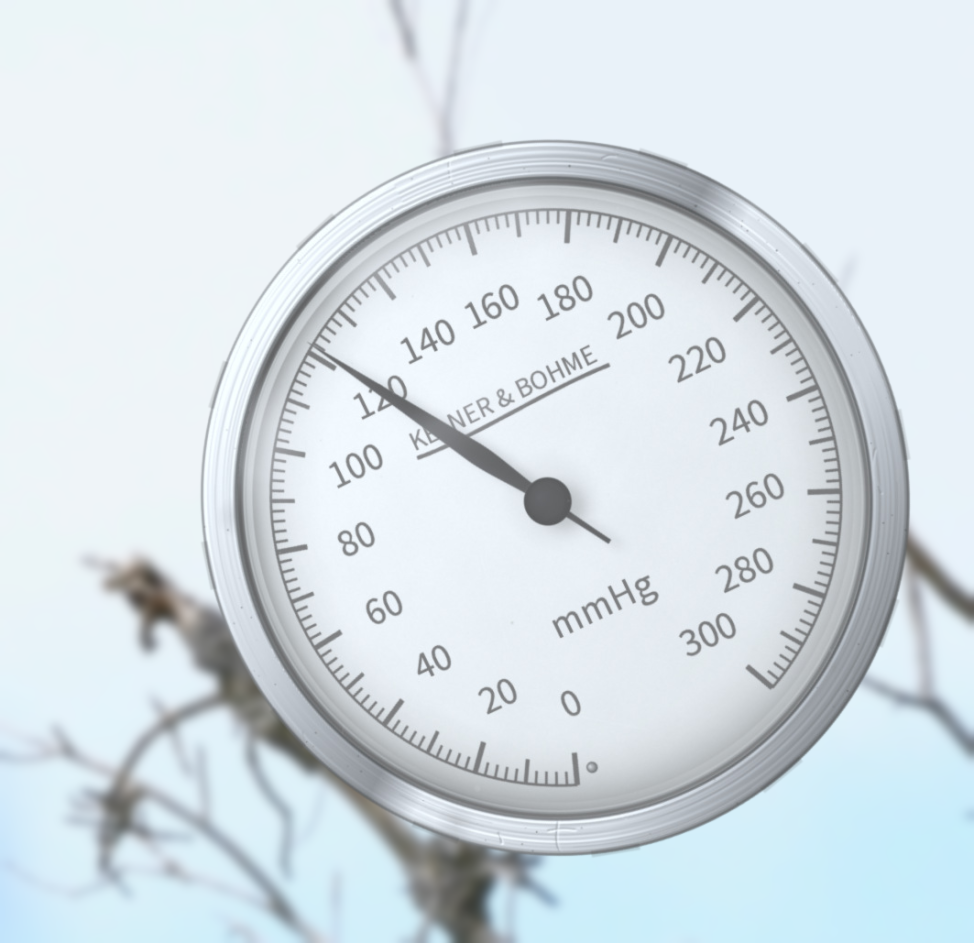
mmHg 122
